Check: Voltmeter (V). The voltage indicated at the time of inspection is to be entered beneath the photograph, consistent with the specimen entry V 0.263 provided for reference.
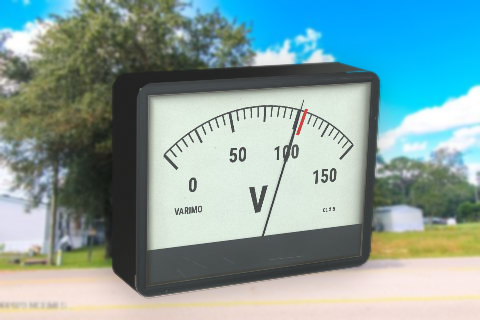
V 100
